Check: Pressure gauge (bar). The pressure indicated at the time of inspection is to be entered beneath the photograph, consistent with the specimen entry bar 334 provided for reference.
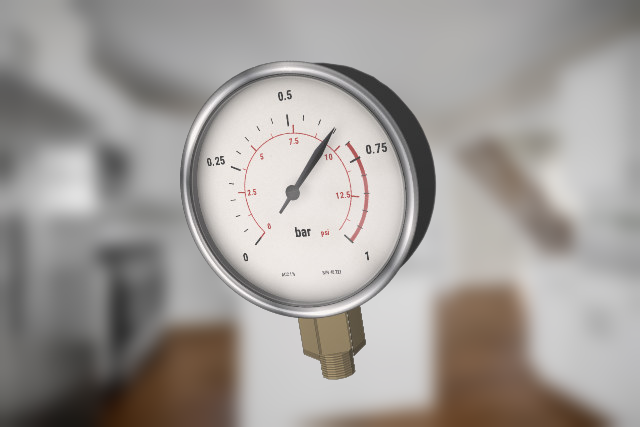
bar 0.65
